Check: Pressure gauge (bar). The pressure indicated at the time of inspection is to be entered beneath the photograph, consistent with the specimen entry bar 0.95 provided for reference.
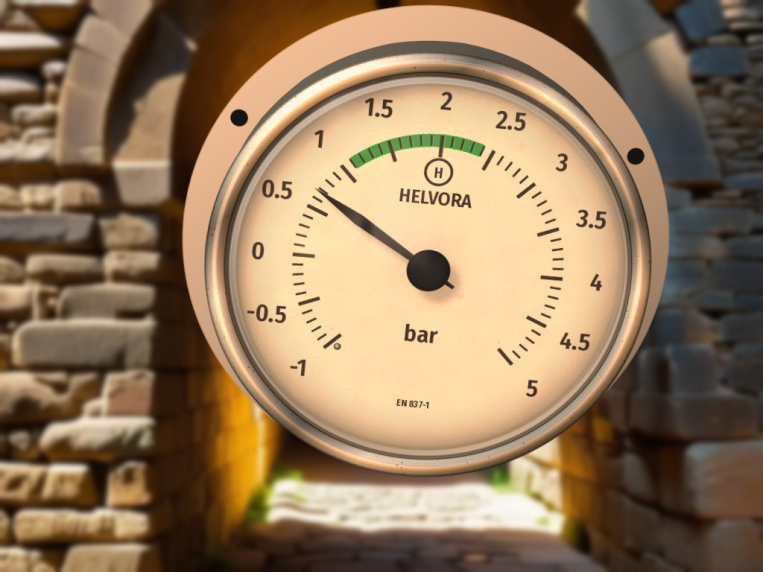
bar 0.7
